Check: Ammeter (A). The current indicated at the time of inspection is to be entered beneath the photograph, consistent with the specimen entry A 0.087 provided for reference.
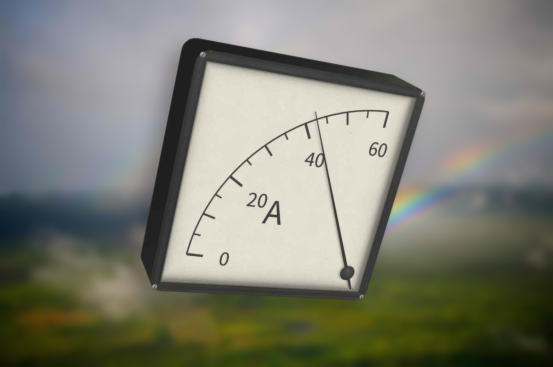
A 42.5
